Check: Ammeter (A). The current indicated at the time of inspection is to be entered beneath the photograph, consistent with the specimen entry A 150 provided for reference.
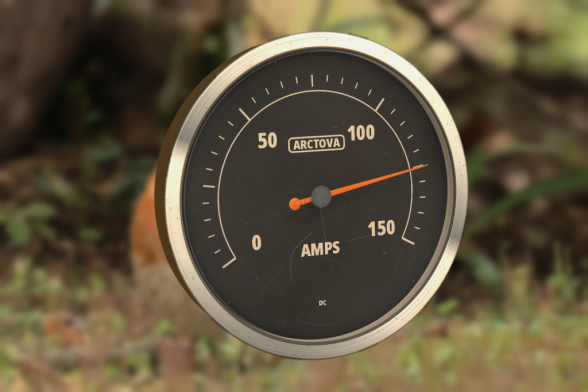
A 125
